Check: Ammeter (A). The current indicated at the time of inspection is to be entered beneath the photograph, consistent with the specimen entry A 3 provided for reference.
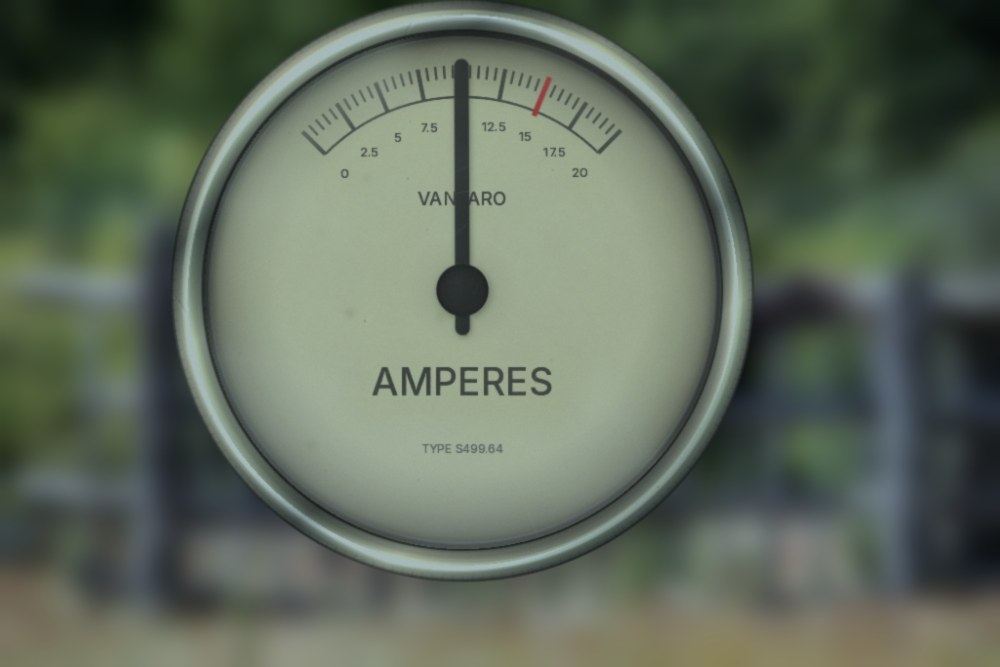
A 10
